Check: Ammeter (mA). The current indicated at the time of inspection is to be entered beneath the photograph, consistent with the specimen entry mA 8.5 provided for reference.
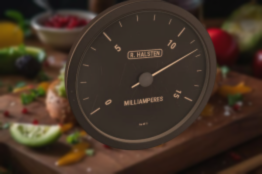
mA 11.5
